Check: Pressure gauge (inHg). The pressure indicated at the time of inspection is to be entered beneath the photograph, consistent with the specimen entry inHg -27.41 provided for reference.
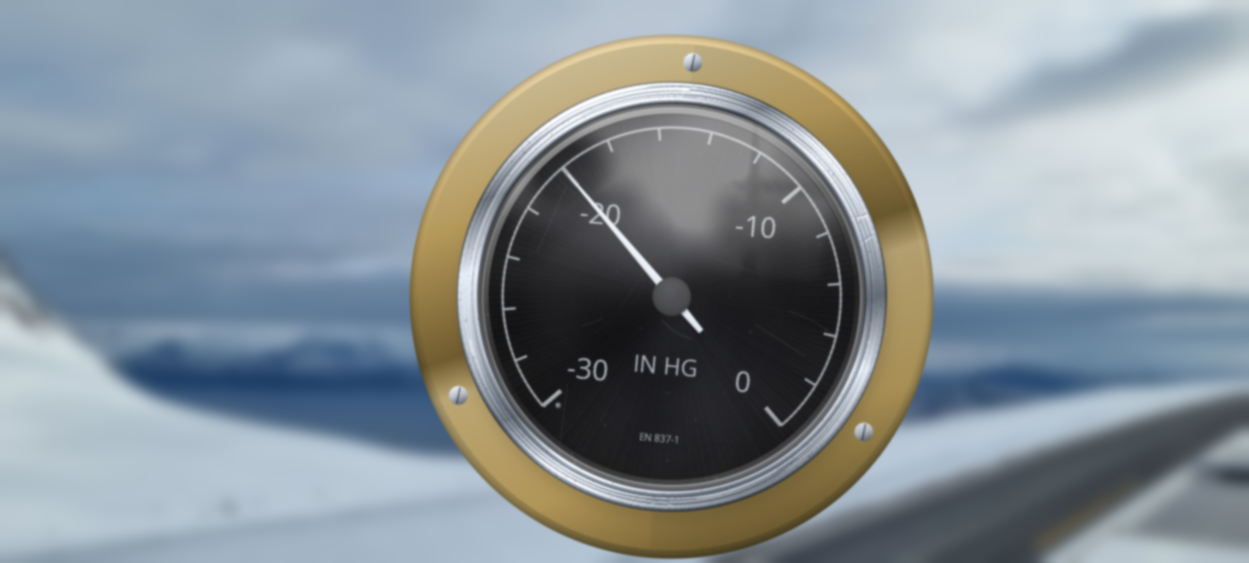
inHg -20
